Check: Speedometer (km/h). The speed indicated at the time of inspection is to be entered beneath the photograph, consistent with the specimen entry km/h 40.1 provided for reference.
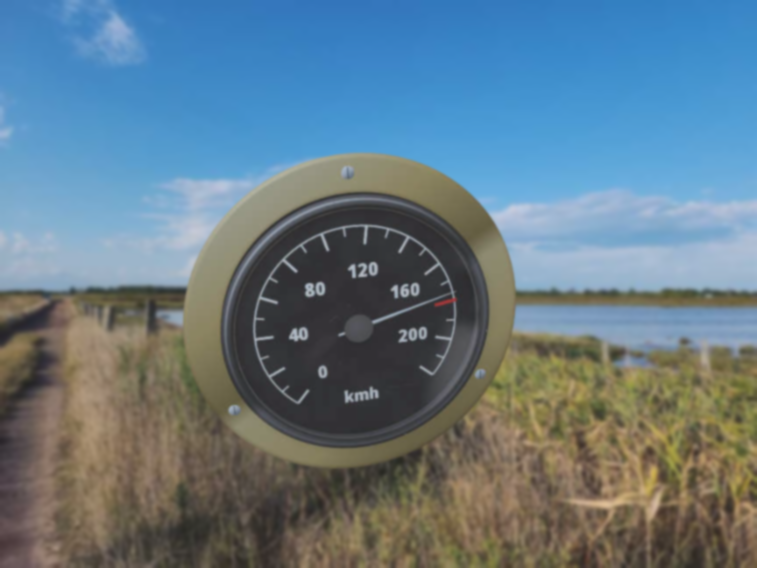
km/h 175
